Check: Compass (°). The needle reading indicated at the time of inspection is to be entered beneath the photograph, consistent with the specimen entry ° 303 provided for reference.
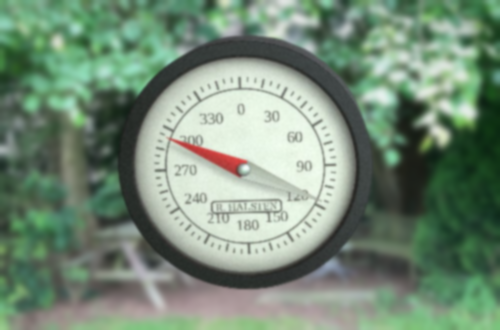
° 295
